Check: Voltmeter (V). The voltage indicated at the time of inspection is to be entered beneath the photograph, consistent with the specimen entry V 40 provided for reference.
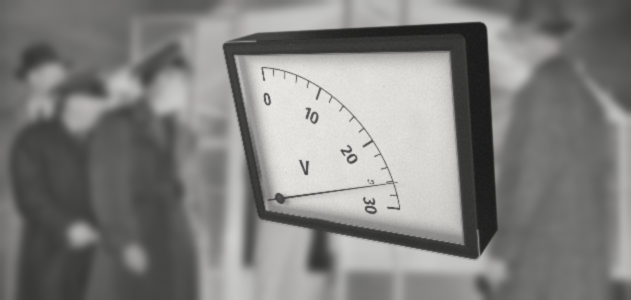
V 26
